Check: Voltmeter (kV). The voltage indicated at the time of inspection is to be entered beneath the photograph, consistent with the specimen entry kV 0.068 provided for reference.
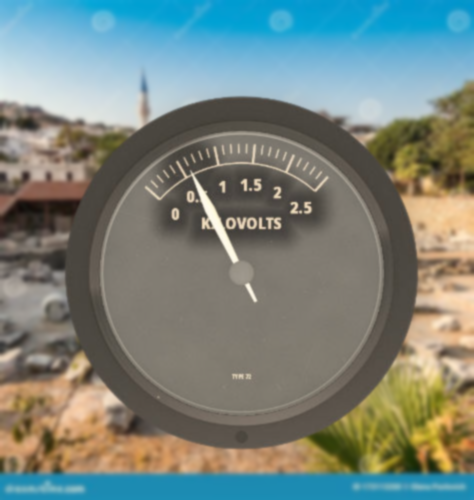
kV 0.6
